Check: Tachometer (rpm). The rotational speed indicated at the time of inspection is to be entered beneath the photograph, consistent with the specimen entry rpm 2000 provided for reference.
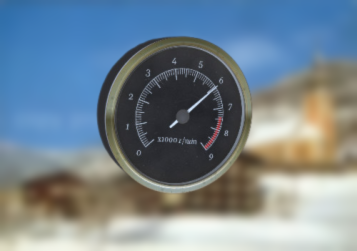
rpm 6000
